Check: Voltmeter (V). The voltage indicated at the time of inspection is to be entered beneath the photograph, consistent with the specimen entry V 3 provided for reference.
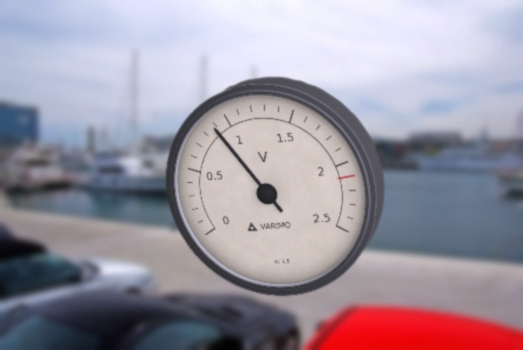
V 0.9
